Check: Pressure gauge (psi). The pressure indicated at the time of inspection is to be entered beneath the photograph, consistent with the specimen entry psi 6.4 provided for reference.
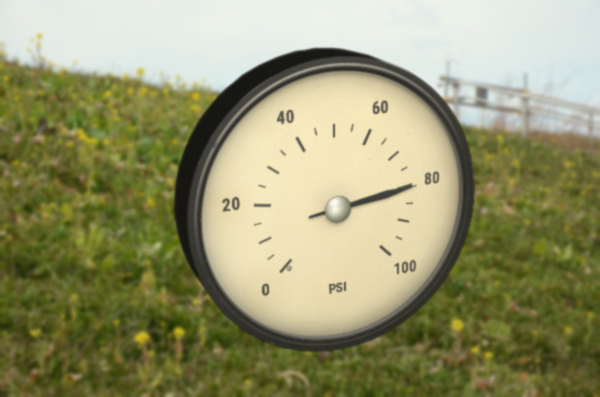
psi 80
